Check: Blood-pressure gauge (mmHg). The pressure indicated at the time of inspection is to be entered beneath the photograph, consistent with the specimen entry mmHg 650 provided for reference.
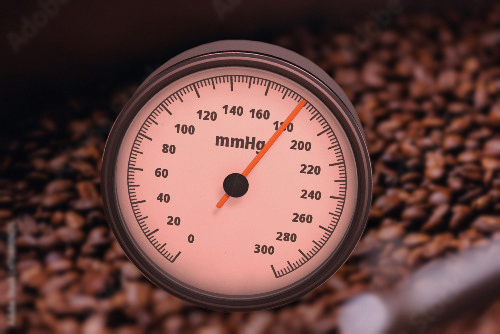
mmHg 180
